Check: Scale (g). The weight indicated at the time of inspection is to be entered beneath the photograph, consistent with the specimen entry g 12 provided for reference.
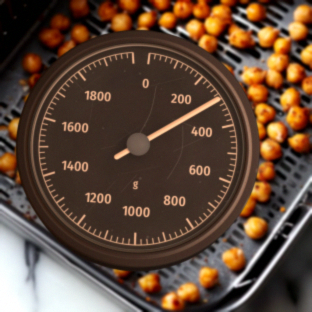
g 300
